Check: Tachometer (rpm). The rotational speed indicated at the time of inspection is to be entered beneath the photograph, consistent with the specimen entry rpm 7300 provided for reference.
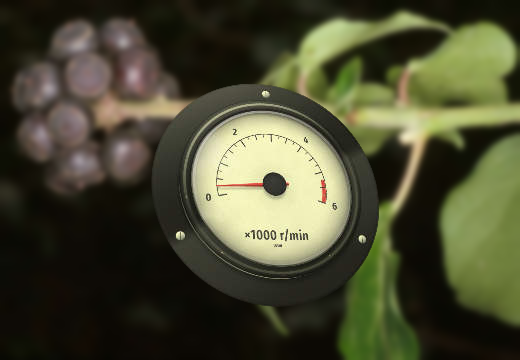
rpm 250
